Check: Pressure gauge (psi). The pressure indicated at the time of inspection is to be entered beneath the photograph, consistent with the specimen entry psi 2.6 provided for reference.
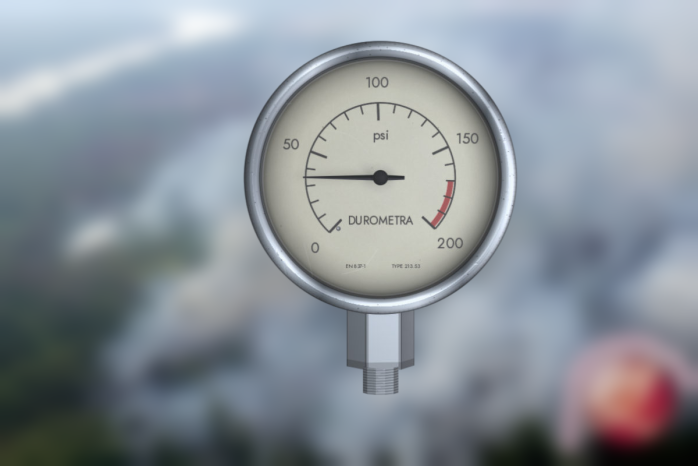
psi 35
